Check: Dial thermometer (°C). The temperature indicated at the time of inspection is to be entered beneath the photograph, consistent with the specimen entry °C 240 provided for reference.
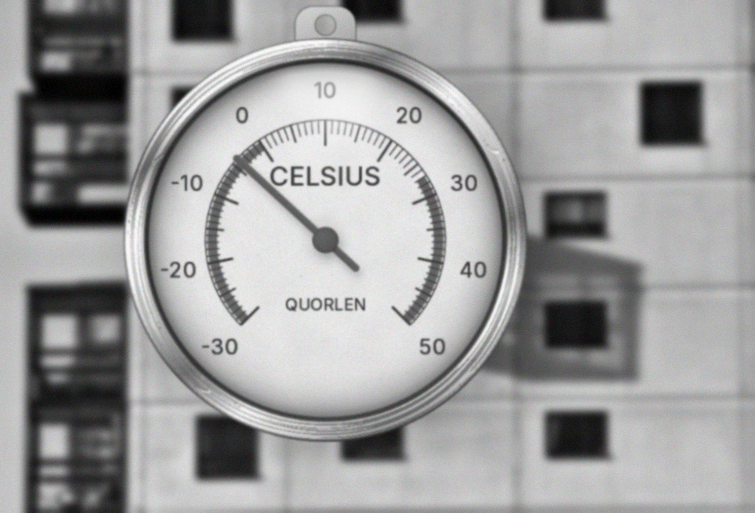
°C -4
